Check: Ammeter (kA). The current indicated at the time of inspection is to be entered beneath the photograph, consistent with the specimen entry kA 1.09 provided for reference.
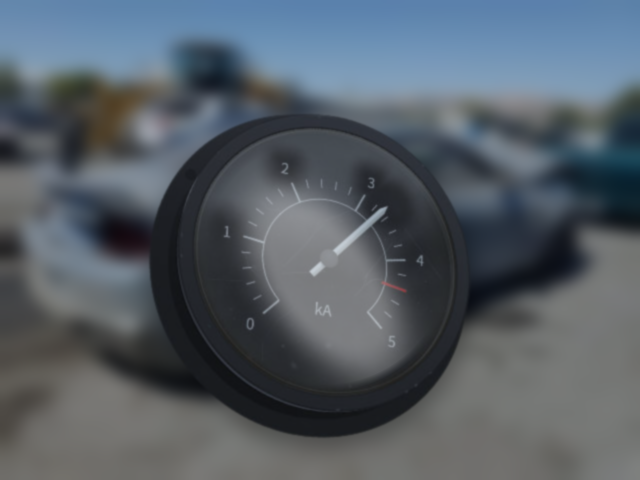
kA 3.3
